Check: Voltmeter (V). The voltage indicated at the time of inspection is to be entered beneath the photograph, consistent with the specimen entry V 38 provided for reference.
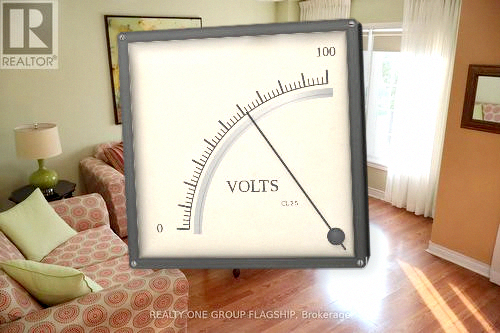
V 62
